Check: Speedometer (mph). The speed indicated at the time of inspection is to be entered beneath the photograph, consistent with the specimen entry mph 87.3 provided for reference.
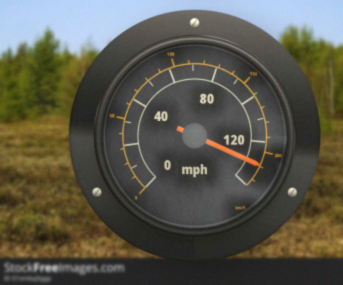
mph 130
